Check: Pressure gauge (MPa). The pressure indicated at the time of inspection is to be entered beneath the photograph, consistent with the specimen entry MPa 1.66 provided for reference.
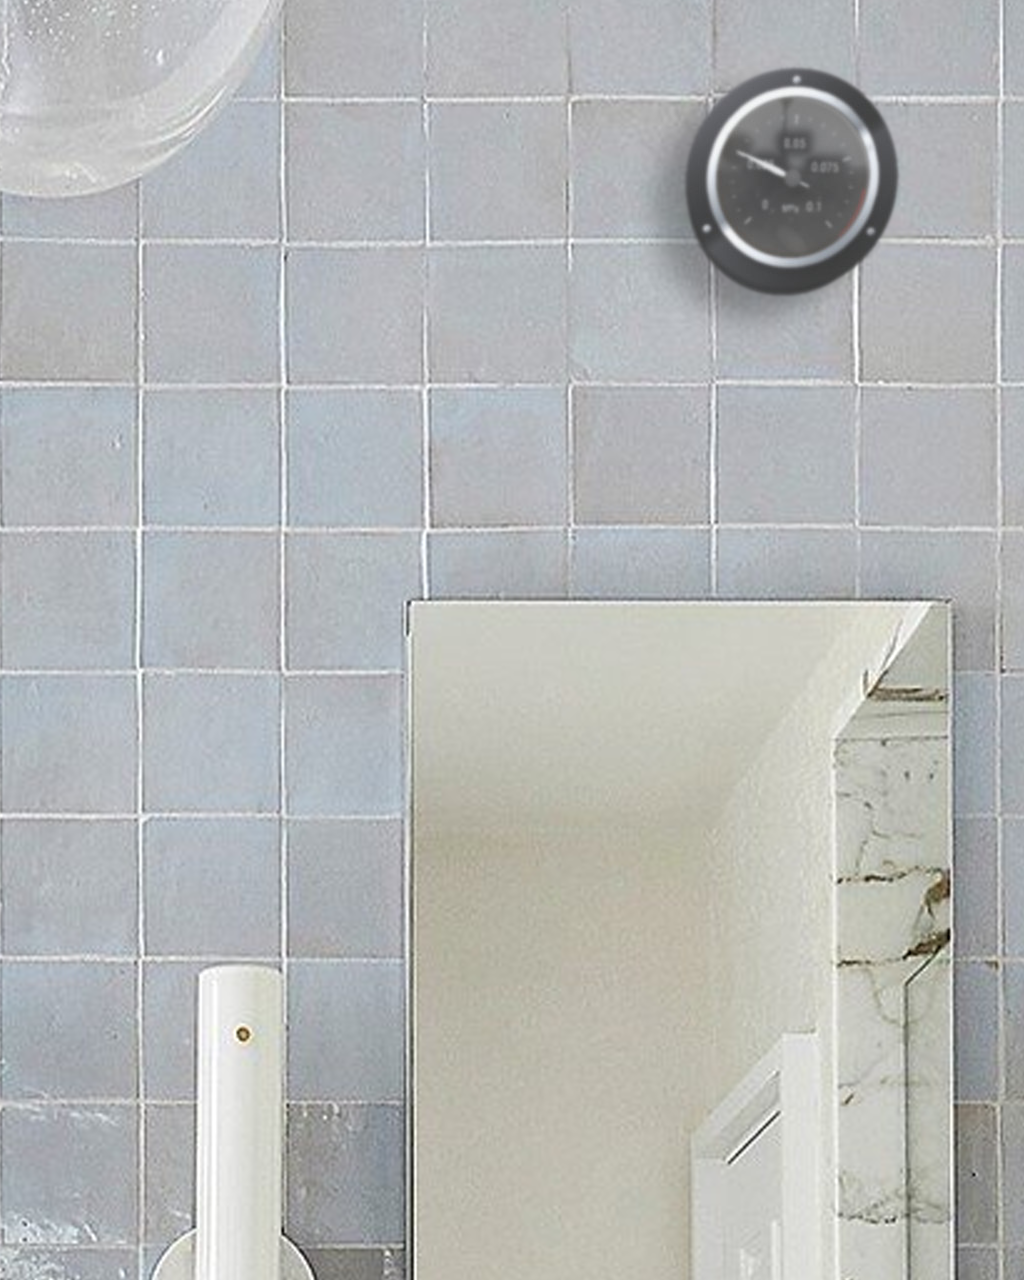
MPa 0.025
